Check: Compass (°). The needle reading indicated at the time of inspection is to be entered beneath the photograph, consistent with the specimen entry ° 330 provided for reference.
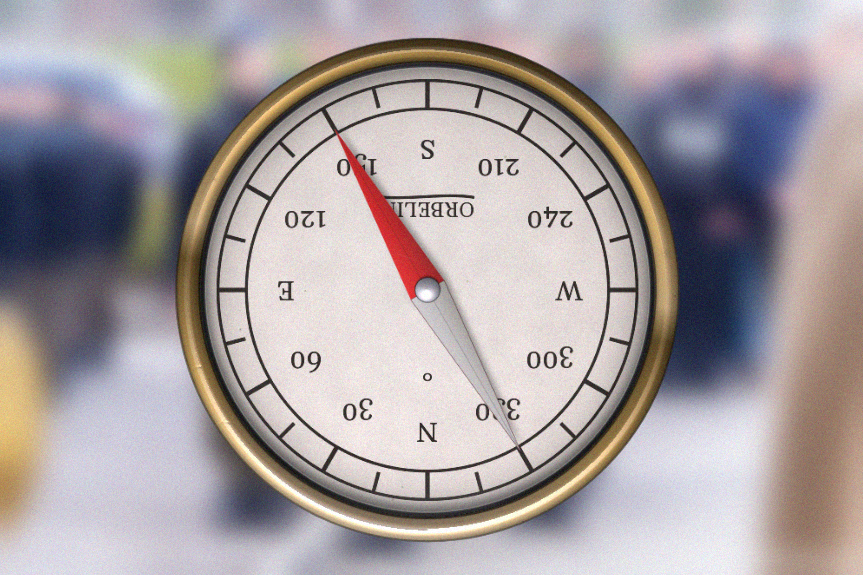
° 150
